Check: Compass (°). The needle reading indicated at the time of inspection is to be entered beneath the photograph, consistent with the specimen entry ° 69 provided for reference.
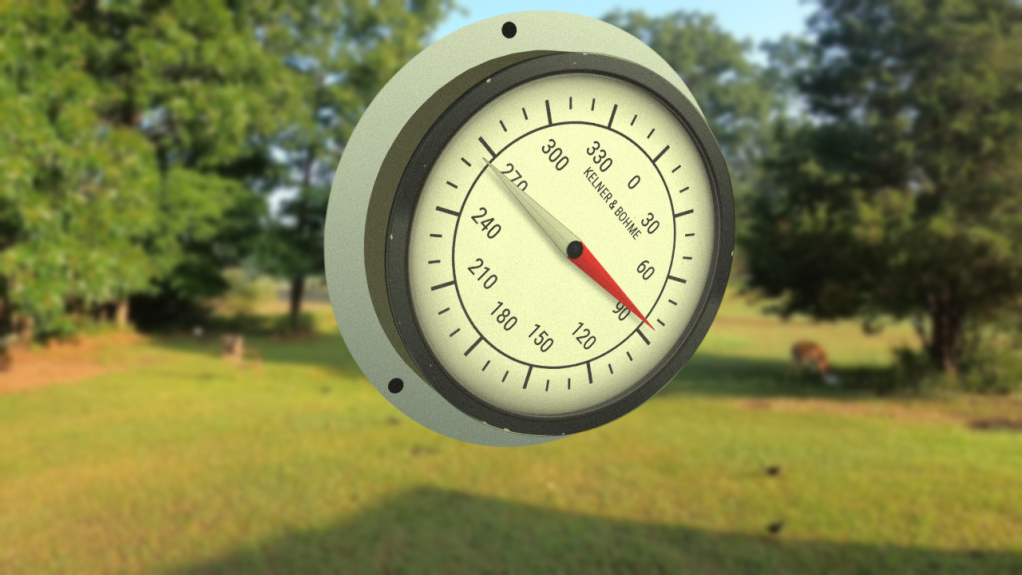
° 85
